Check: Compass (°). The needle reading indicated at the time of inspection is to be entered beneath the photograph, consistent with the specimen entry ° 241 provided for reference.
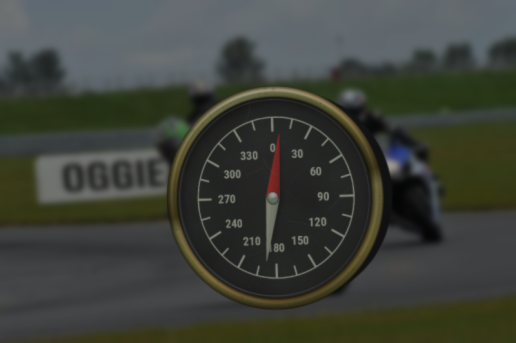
° 7.5
